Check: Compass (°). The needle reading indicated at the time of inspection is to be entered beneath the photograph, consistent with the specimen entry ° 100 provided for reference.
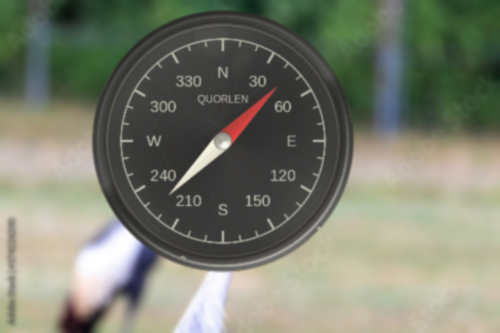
° 45
